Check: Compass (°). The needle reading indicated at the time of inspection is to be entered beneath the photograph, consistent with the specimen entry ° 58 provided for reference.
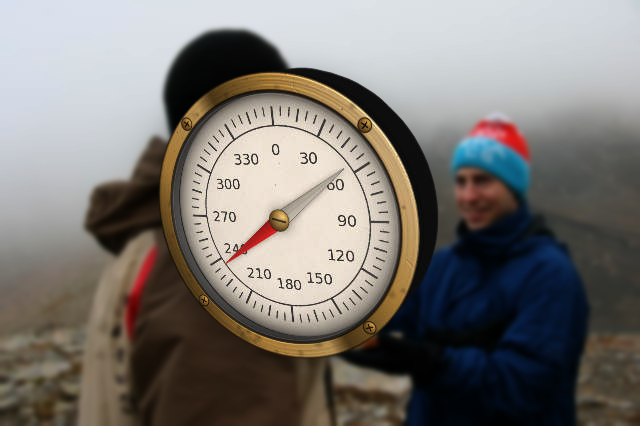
° 235
